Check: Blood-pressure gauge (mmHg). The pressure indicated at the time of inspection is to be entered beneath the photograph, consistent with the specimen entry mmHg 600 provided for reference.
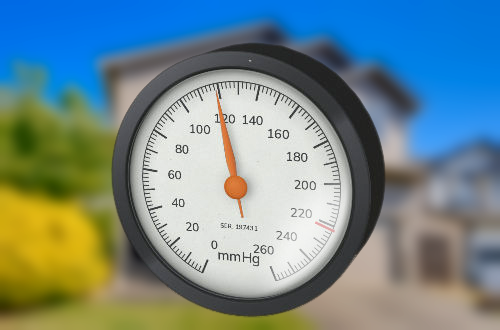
mmHg 120
